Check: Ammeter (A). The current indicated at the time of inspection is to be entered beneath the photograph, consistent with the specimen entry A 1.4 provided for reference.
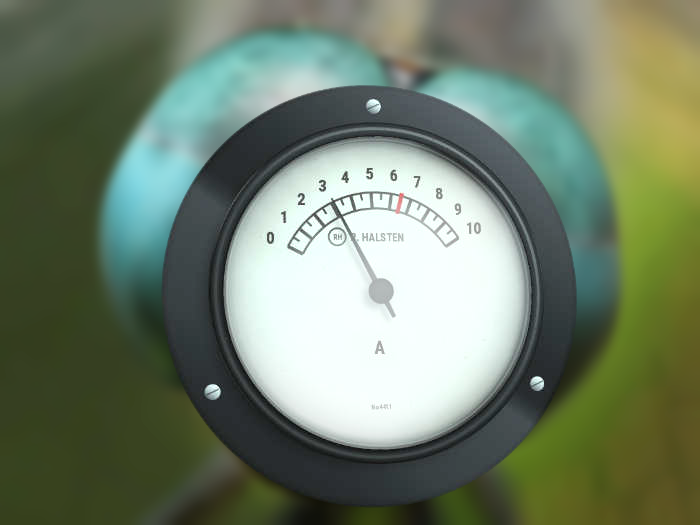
A 3
